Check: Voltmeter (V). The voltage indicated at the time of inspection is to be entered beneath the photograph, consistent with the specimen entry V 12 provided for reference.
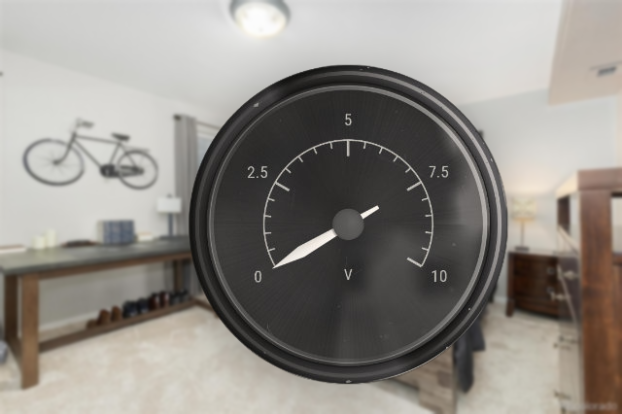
V 0
